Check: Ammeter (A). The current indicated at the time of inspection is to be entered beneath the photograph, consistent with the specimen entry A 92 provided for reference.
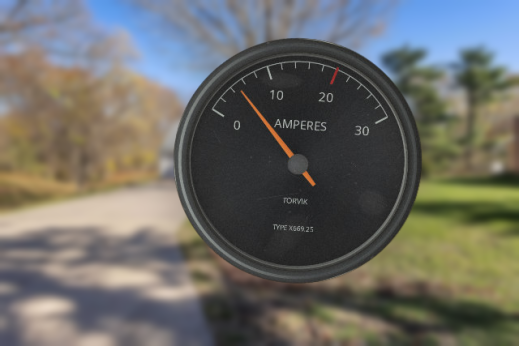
A 5
